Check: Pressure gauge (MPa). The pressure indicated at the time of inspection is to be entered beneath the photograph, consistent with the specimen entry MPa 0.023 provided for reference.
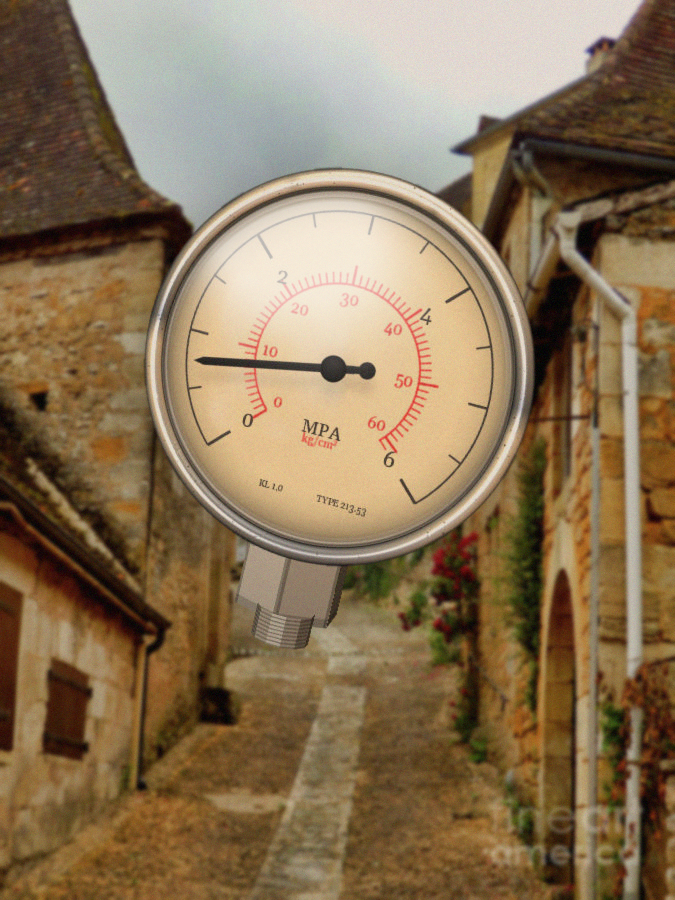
MPa 0.75
